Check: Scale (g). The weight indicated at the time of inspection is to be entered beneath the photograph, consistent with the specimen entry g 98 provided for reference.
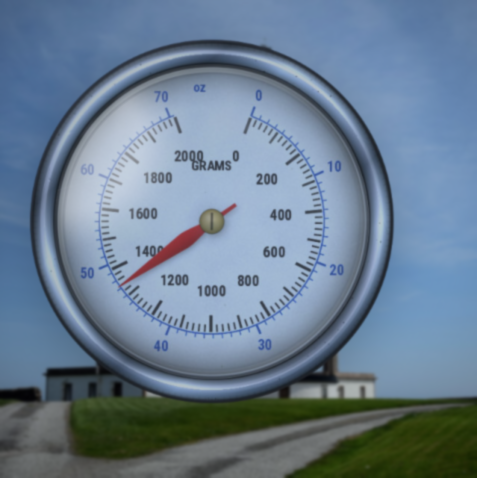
g 1340
